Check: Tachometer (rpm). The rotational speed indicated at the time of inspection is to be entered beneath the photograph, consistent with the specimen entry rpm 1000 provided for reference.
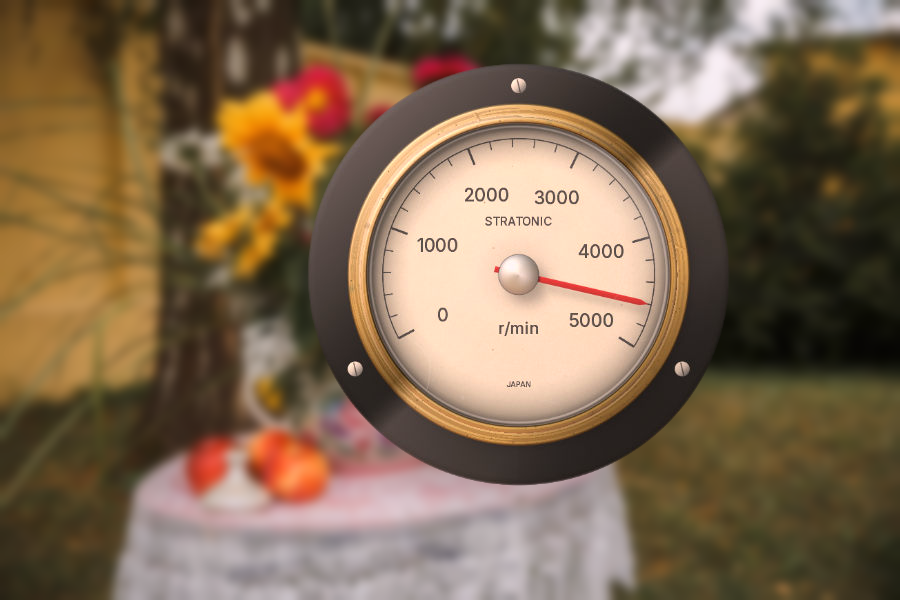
rpm 4600
